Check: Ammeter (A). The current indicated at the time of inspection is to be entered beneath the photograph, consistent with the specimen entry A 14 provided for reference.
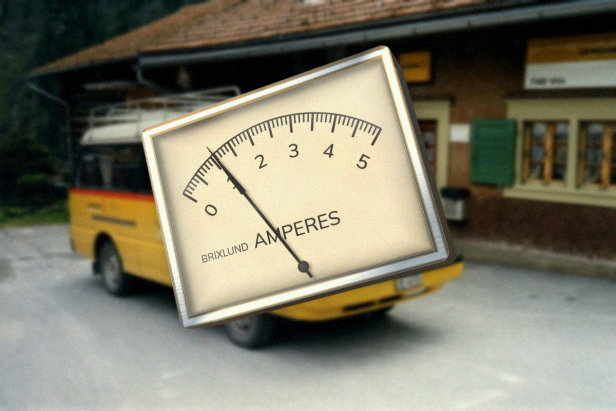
A 1.1
